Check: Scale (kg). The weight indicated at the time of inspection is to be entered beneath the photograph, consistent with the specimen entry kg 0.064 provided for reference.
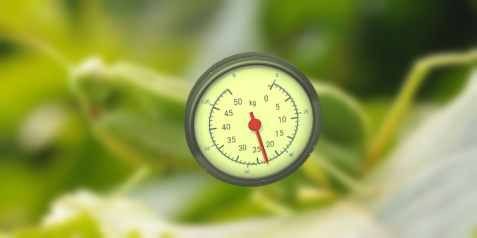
kg 23
